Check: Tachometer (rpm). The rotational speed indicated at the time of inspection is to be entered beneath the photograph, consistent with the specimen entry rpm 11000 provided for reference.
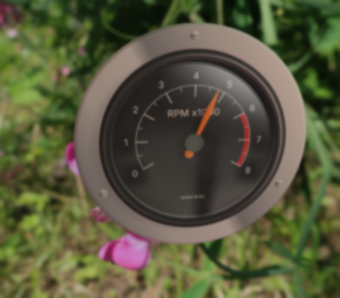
rpm 4750
